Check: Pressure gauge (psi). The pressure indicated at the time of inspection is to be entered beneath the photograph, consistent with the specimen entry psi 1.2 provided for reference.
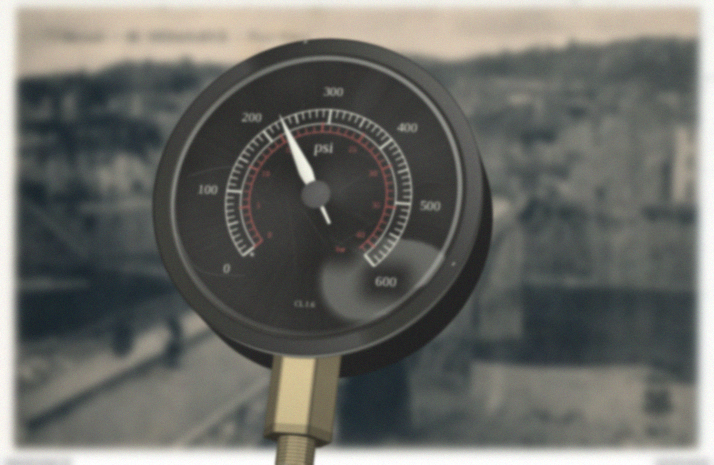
psi 230
